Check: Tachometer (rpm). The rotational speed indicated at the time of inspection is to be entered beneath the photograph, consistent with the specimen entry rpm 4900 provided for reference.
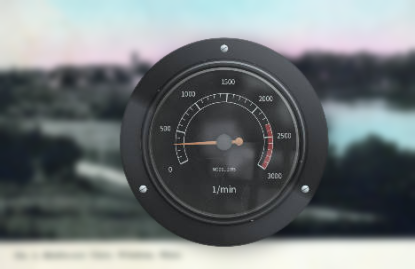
rpm 300
